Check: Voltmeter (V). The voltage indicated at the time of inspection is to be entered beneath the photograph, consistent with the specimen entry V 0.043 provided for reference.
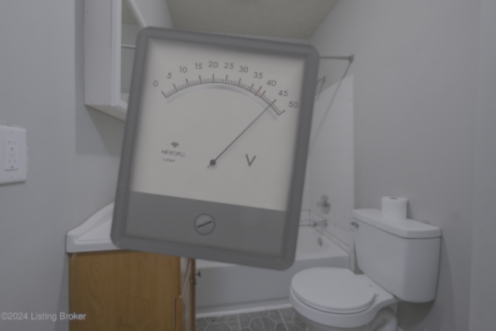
V 45
